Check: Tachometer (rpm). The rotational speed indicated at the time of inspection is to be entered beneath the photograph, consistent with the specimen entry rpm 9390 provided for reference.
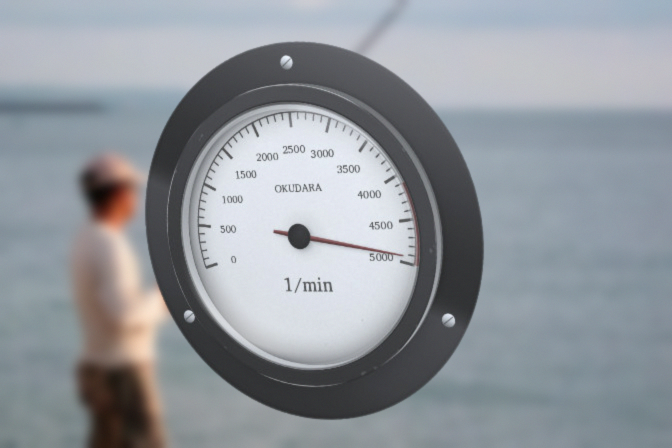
rpm 4900
